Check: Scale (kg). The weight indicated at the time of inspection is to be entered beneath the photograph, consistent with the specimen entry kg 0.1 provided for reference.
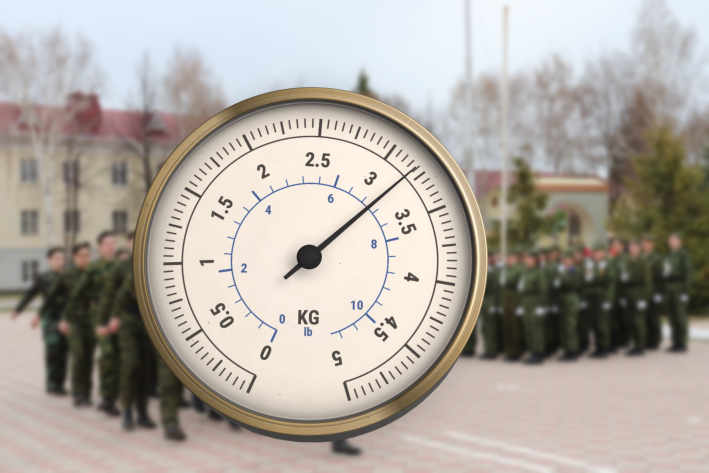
kg 3.2
